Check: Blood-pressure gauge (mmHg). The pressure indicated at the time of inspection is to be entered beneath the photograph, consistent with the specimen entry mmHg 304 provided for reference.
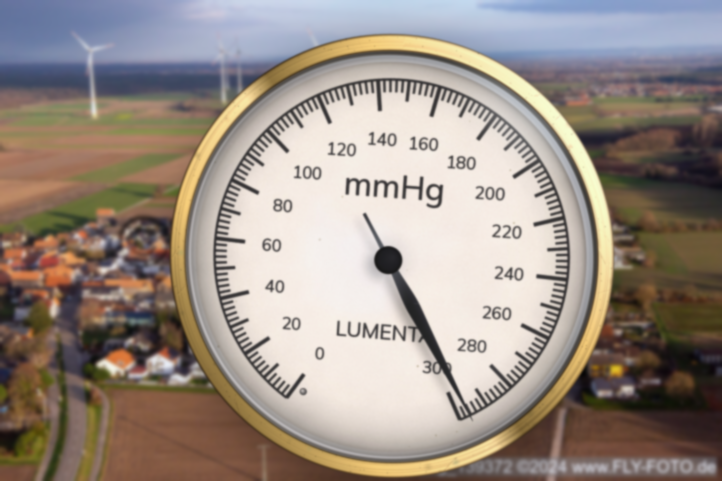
mmHg 296
